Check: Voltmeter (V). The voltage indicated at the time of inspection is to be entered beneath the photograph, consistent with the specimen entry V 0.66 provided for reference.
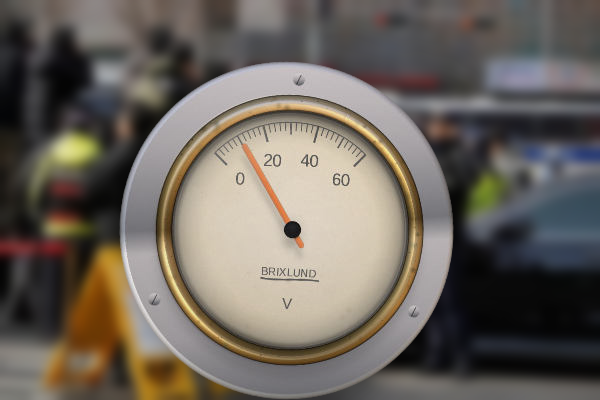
V 10
